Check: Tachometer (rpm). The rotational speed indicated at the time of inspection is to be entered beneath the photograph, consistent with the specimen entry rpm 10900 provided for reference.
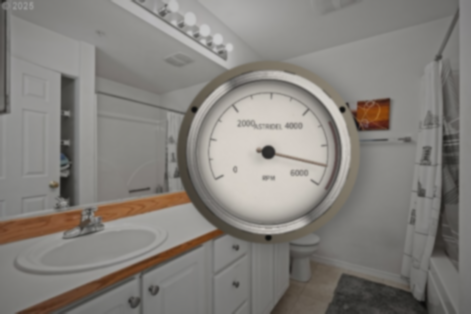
rpm 5500
